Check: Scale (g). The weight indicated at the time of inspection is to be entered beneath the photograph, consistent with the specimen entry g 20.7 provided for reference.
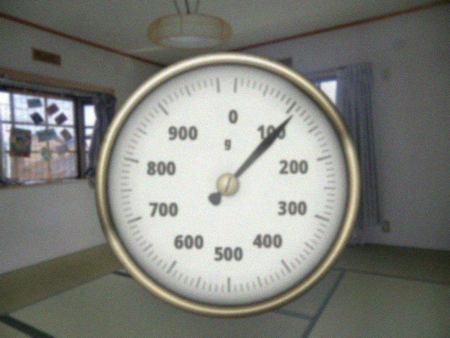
g 110
